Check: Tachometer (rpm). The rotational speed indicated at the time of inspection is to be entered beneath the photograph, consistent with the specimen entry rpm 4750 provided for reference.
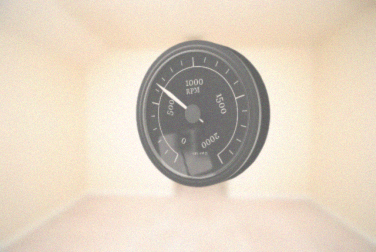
rpm 650
